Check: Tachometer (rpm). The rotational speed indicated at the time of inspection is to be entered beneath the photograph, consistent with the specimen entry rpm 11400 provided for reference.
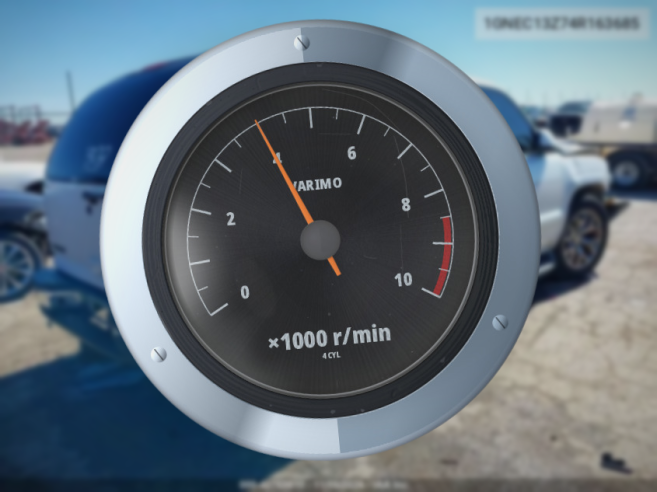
rpm 4000
